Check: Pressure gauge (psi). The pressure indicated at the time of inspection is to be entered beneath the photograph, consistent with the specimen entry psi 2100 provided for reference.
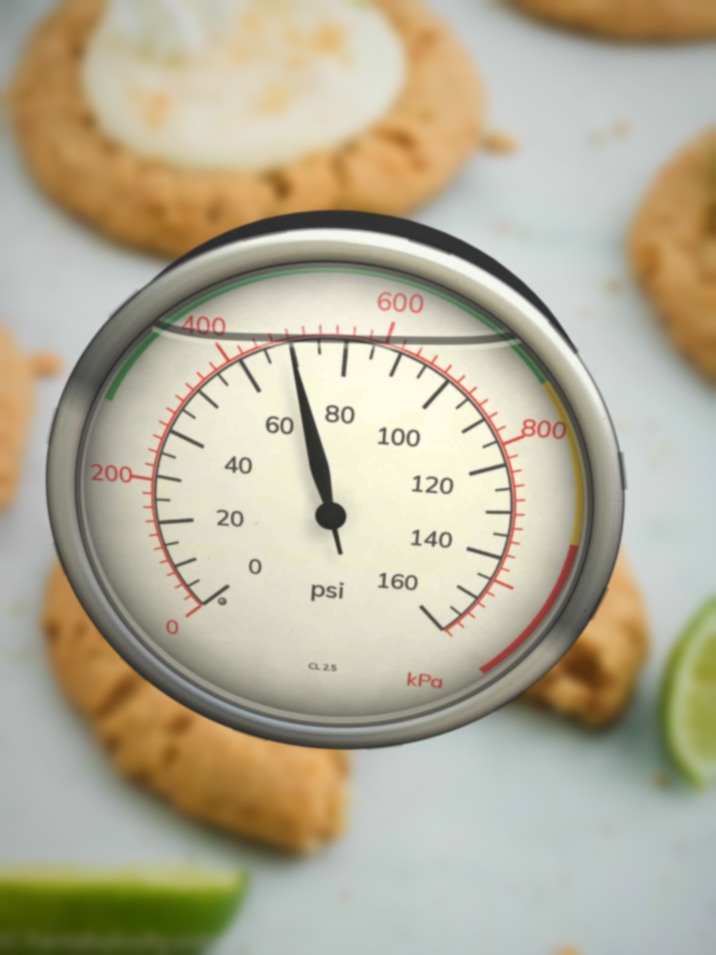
psi 70
